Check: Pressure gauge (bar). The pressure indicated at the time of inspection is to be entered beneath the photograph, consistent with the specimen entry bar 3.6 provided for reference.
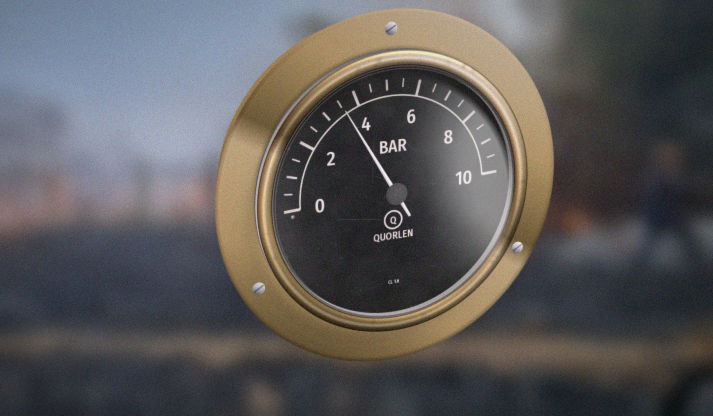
bar 3.5
